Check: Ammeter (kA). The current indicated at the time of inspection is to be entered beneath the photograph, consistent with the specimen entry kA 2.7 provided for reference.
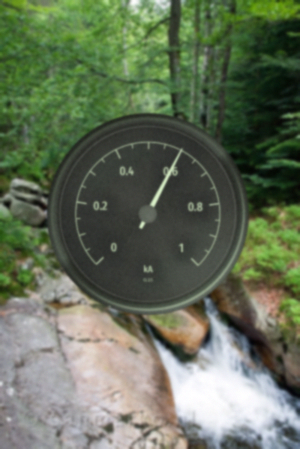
kA 0.6
